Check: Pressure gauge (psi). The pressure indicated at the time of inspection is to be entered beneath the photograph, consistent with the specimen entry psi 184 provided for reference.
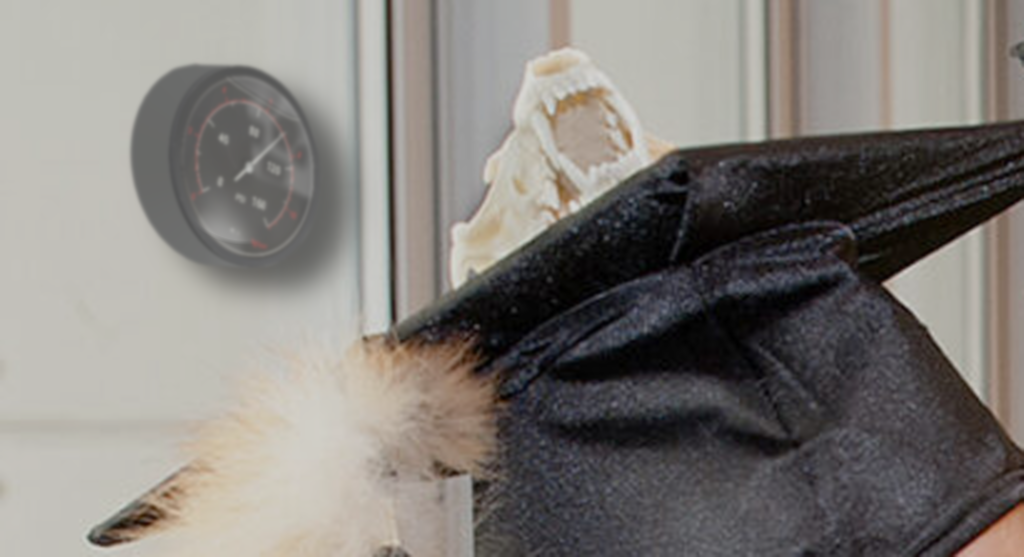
psi 100
